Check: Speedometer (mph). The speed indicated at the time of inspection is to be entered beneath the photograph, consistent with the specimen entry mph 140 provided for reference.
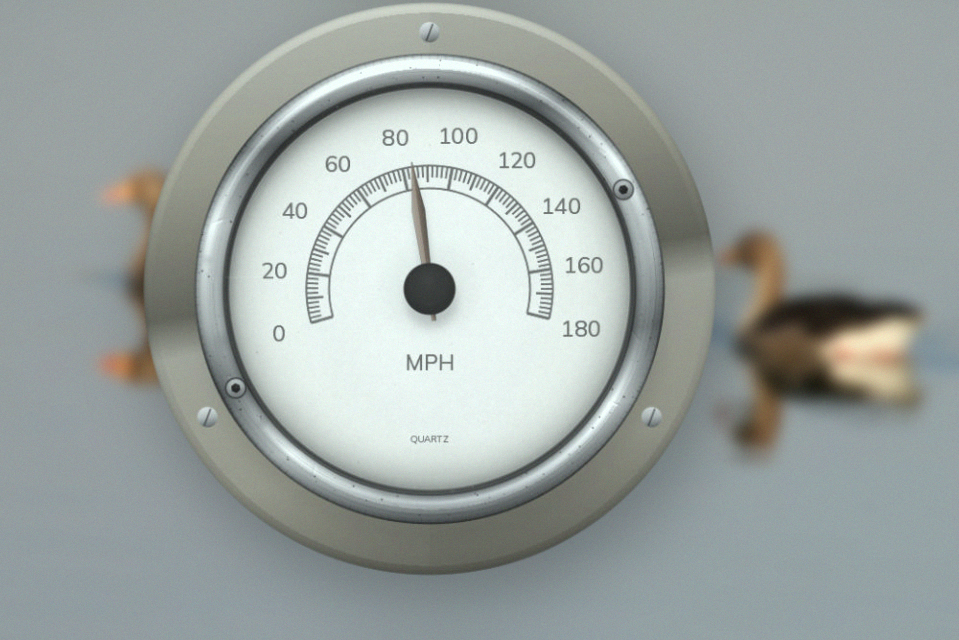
mph 84
